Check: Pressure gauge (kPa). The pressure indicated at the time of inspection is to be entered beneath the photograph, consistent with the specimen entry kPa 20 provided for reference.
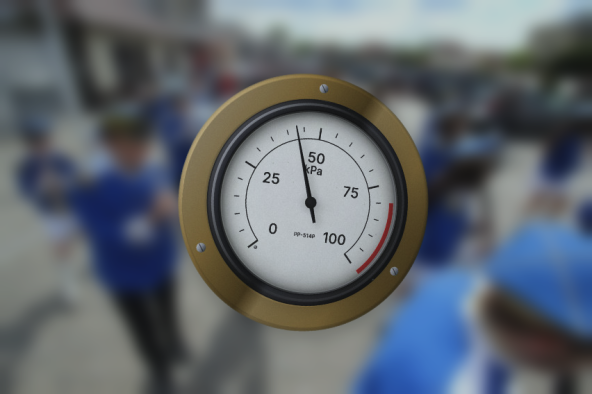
kPa 42.5
